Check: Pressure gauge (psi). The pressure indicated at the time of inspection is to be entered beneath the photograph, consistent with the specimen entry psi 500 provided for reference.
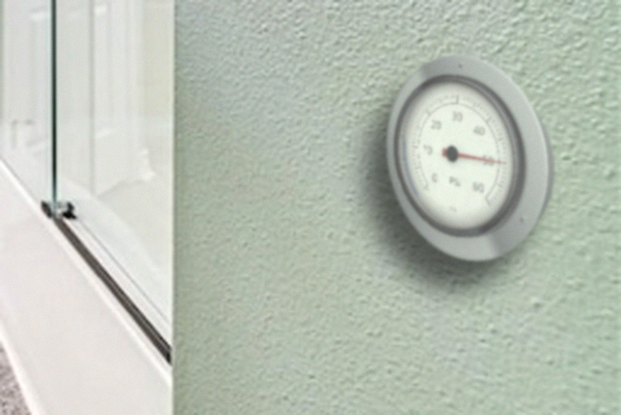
psi 50
